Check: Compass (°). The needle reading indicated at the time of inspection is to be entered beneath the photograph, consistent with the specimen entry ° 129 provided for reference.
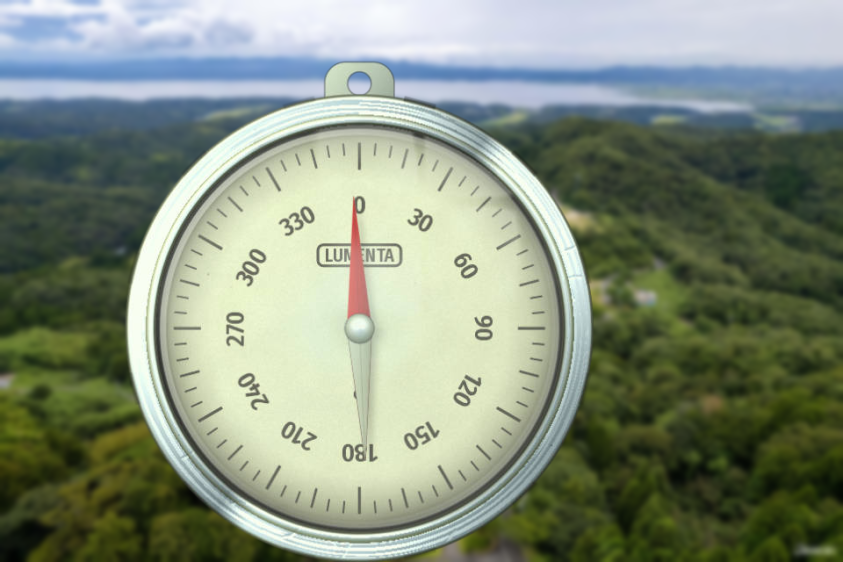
° 357.5
